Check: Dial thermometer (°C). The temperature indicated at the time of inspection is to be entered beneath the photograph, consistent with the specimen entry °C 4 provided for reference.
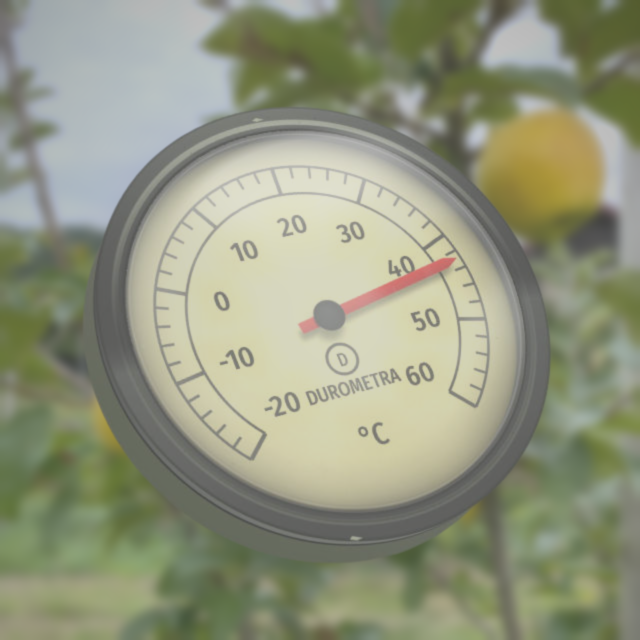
°C 43
